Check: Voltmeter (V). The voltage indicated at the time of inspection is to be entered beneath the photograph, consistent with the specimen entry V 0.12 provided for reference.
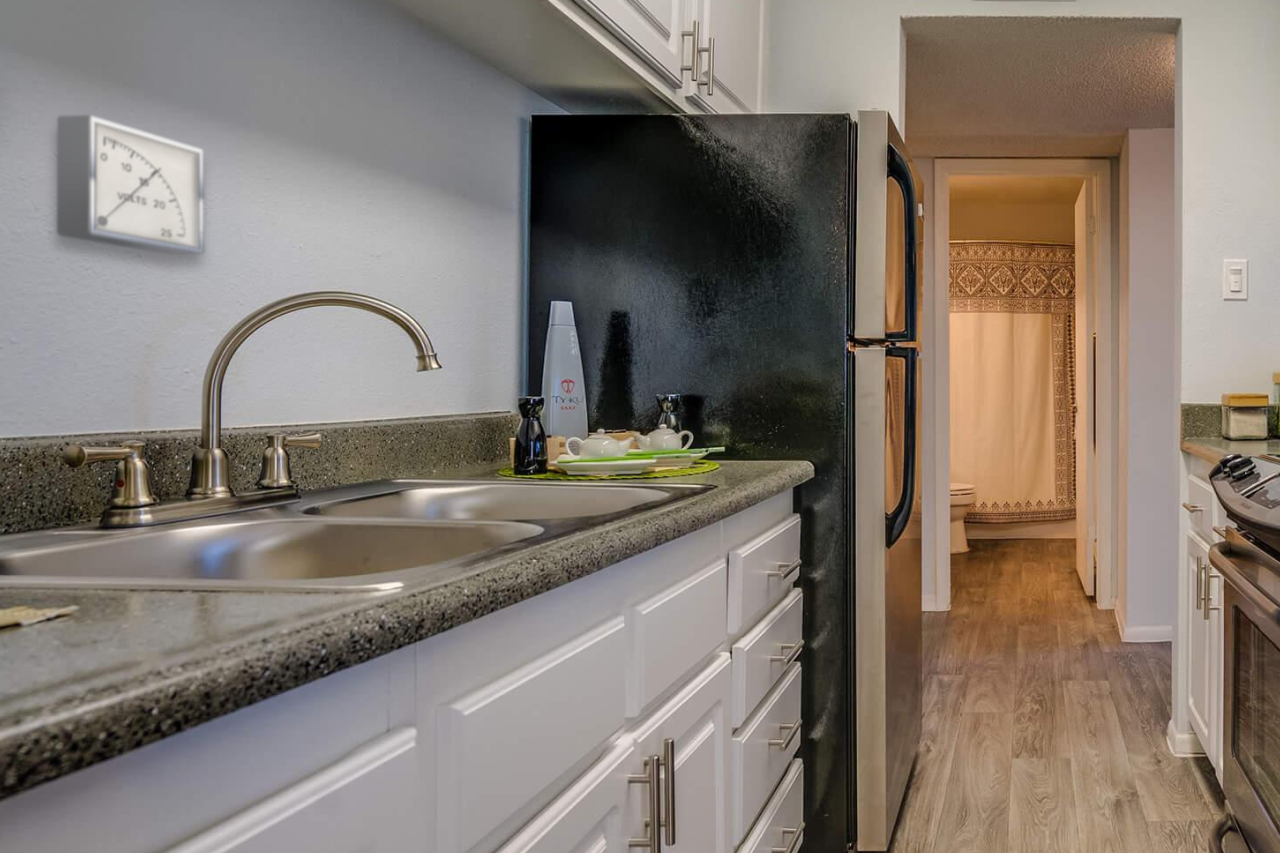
V 15
